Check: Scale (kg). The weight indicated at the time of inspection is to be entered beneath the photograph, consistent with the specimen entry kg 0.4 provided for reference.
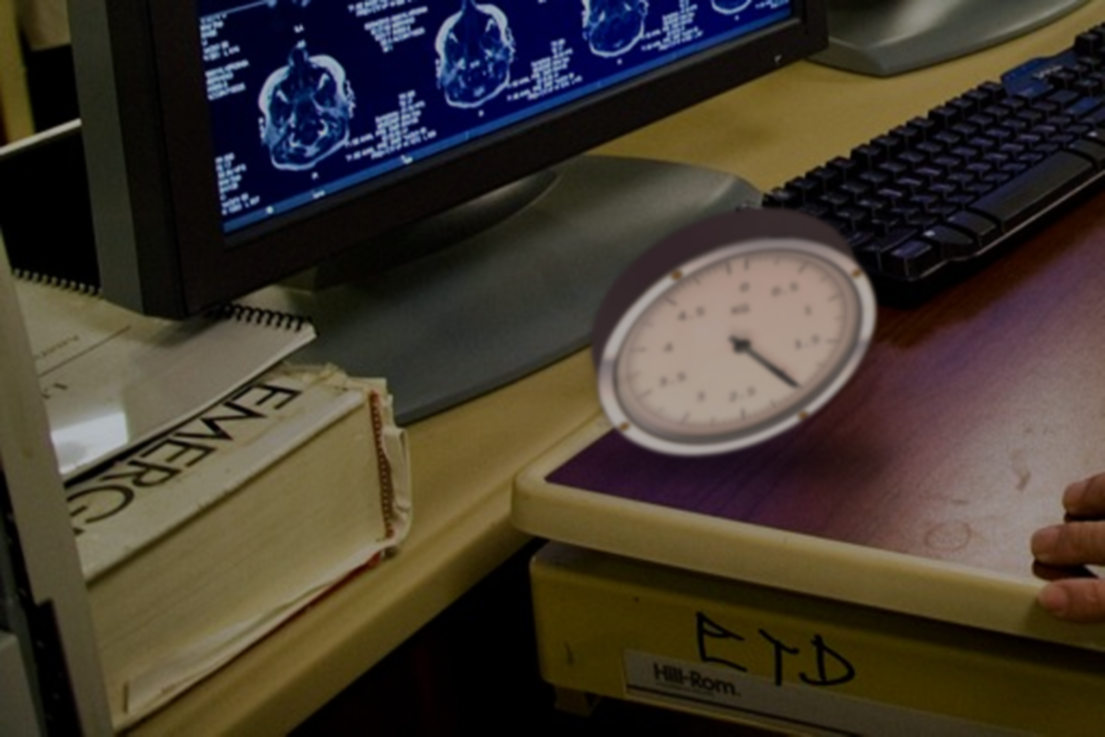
kg 2
